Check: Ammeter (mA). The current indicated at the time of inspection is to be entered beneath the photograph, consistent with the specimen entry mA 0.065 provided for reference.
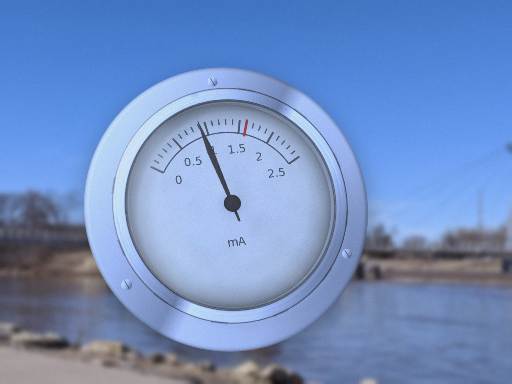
mA 0.9
